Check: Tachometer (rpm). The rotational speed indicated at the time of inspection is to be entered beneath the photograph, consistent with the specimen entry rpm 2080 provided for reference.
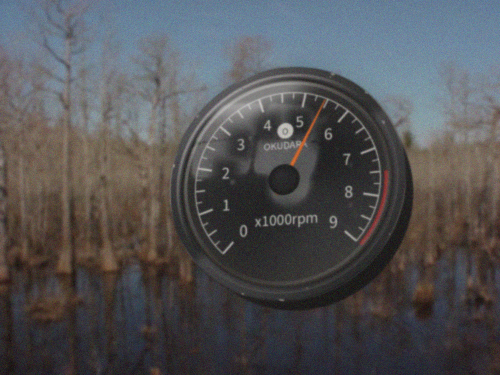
rpm 5500
